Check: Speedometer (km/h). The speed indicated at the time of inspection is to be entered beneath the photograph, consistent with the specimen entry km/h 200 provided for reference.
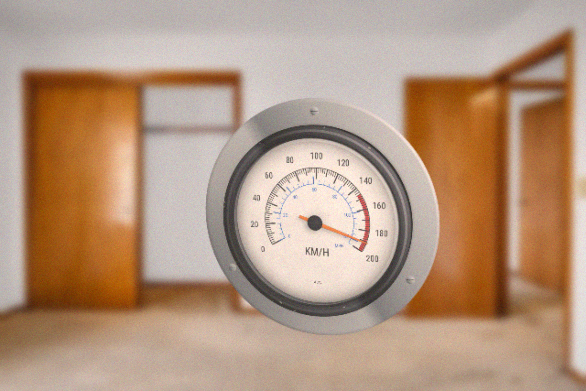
km/h 190
